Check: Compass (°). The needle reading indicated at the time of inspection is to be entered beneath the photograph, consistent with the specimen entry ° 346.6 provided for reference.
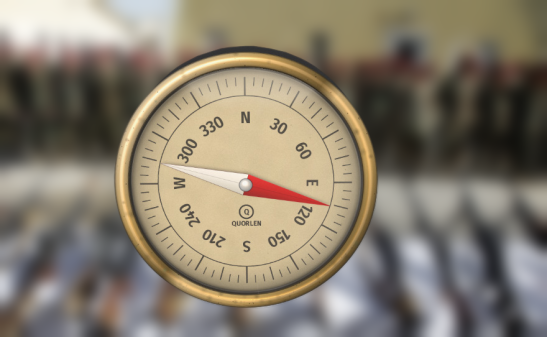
° 105
